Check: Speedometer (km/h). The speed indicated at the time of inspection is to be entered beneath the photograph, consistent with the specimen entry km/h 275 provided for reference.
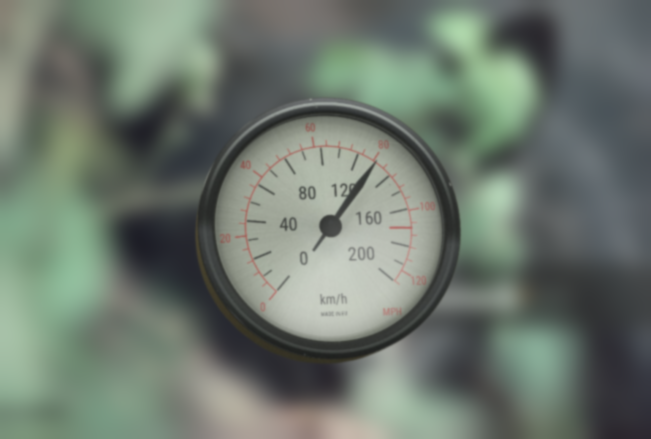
km/h 130
